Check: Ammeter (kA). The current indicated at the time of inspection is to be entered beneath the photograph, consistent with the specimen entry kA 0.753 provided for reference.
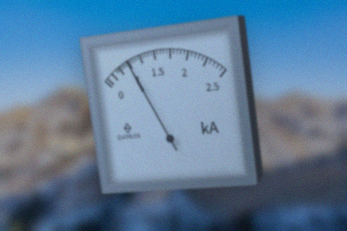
kA 1
